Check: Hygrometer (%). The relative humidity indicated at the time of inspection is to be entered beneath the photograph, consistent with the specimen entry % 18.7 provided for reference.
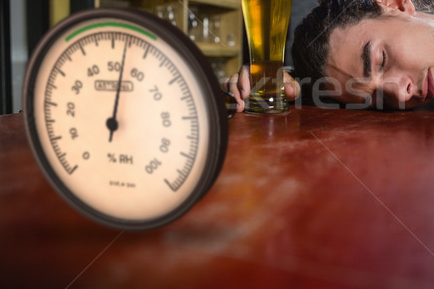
% 55
